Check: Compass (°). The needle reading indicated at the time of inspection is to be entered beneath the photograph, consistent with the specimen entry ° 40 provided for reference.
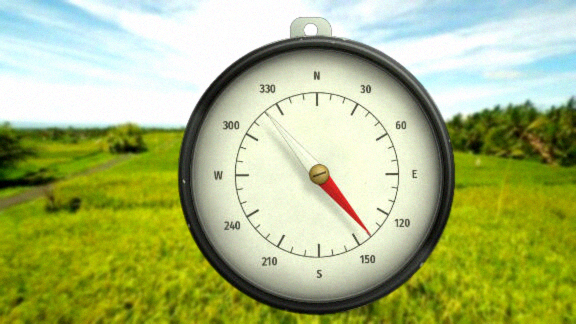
° 140
